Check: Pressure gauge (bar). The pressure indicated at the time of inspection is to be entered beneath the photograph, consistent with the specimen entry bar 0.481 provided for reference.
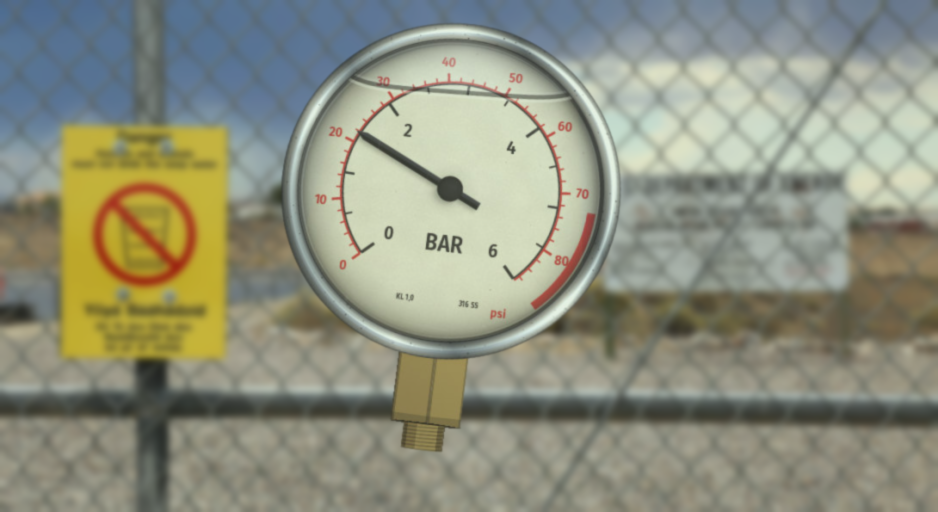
bar 1.5
